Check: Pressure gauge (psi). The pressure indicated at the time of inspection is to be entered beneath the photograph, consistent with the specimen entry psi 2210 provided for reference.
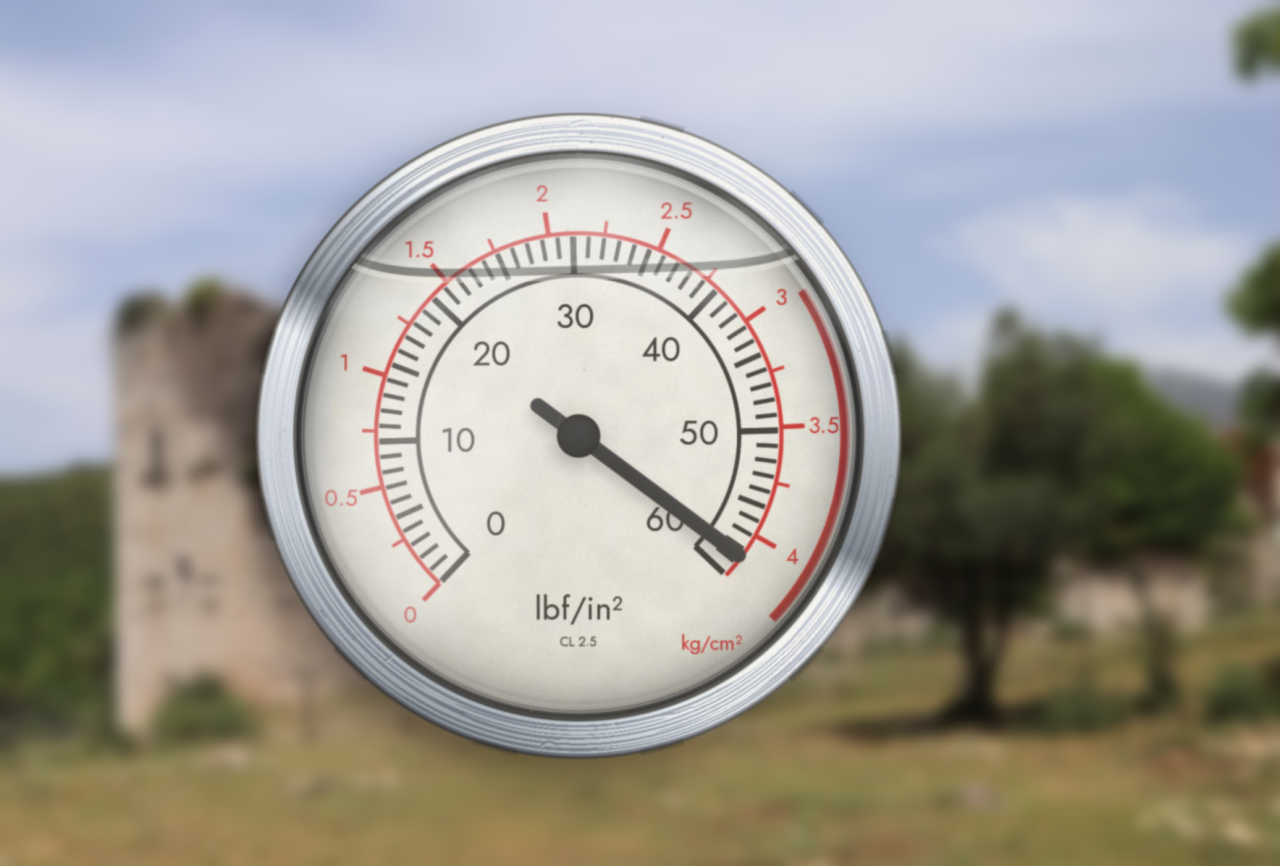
psi 58.5
